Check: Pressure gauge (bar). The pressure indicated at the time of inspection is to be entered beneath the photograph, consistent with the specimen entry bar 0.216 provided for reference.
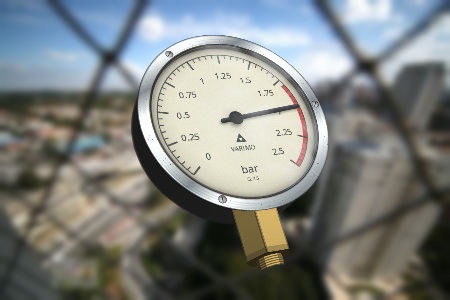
bar 2
